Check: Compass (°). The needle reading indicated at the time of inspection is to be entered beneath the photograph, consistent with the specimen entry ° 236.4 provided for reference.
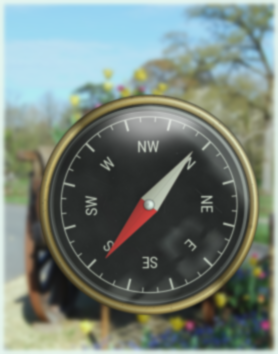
° 175
